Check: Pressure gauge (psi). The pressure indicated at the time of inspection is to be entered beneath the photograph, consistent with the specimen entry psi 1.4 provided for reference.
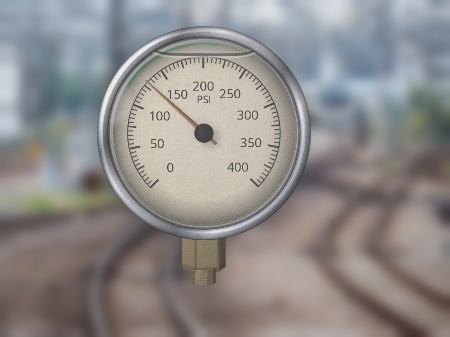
psi 130
